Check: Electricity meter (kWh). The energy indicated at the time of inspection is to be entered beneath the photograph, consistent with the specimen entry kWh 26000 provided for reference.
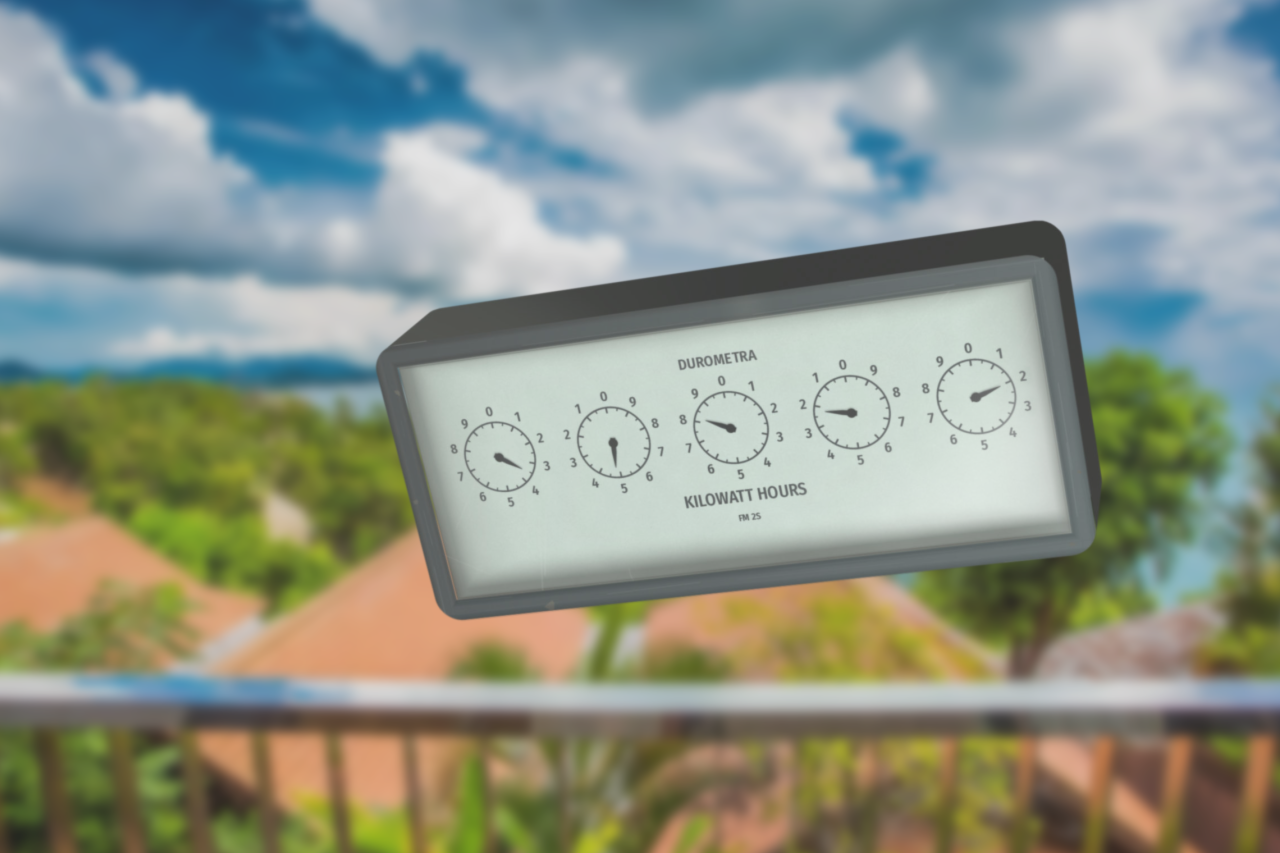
kWh 34822
